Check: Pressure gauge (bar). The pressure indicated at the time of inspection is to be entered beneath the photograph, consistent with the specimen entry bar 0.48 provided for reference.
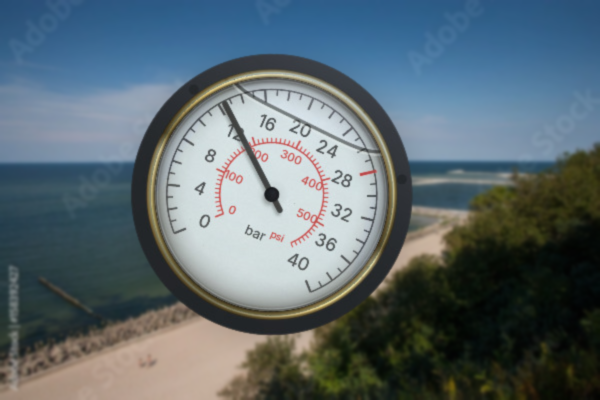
bar 12.5
